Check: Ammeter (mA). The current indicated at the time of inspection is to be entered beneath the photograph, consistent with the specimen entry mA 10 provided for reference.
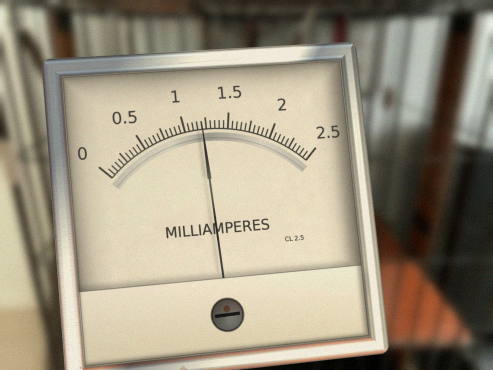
mA 1.2
